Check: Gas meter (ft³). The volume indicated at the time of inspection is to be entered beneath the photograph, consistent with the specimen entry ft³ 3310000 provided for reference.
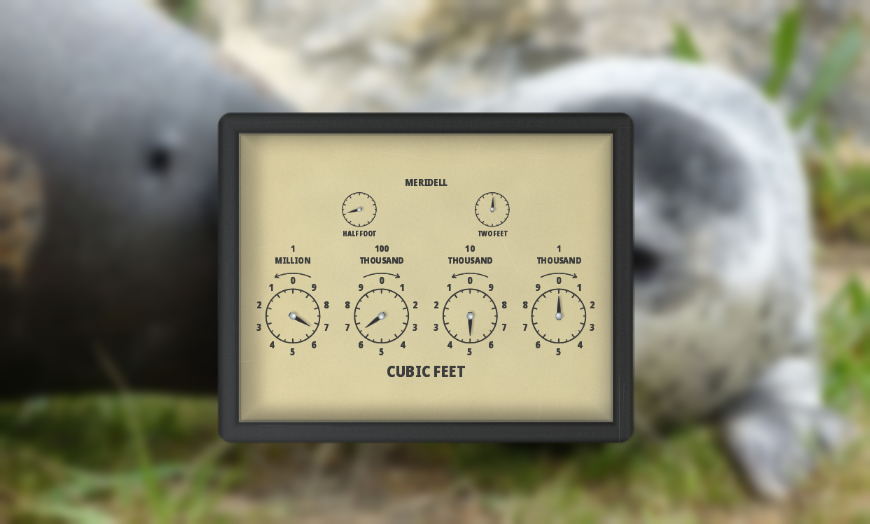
ft³ 665000
